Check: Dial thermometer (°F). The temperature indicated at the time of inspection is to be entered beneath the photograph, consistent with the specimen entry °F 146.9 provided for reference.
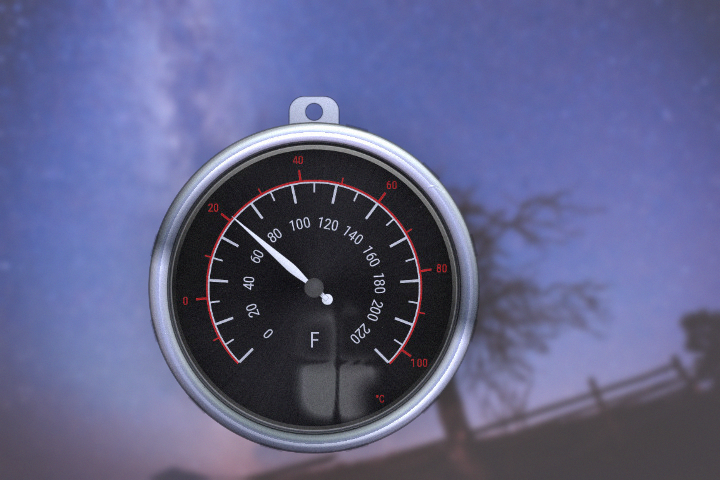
°F 70
